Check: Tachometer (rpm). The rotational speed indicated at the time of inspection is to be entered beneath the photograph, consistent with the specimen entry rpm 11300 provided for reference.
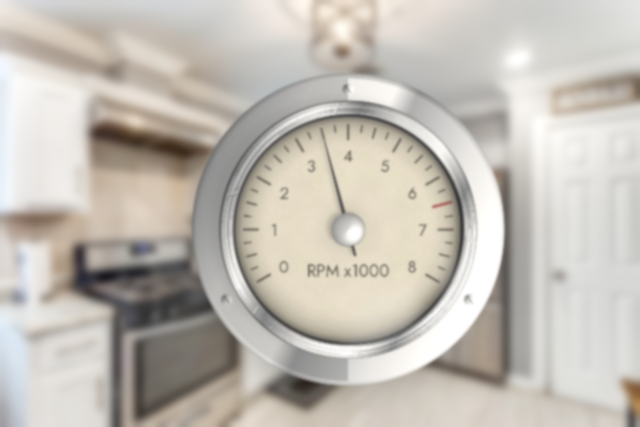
rpm 3500
